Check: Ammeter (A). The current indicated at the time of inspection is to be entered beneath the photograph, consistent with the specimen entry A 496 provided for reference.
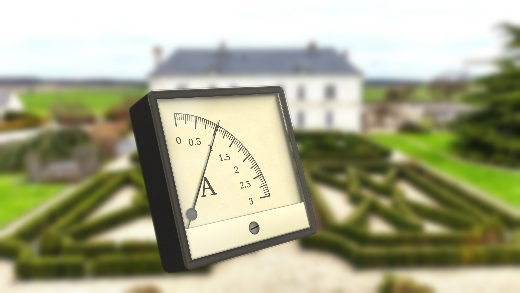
A 1
